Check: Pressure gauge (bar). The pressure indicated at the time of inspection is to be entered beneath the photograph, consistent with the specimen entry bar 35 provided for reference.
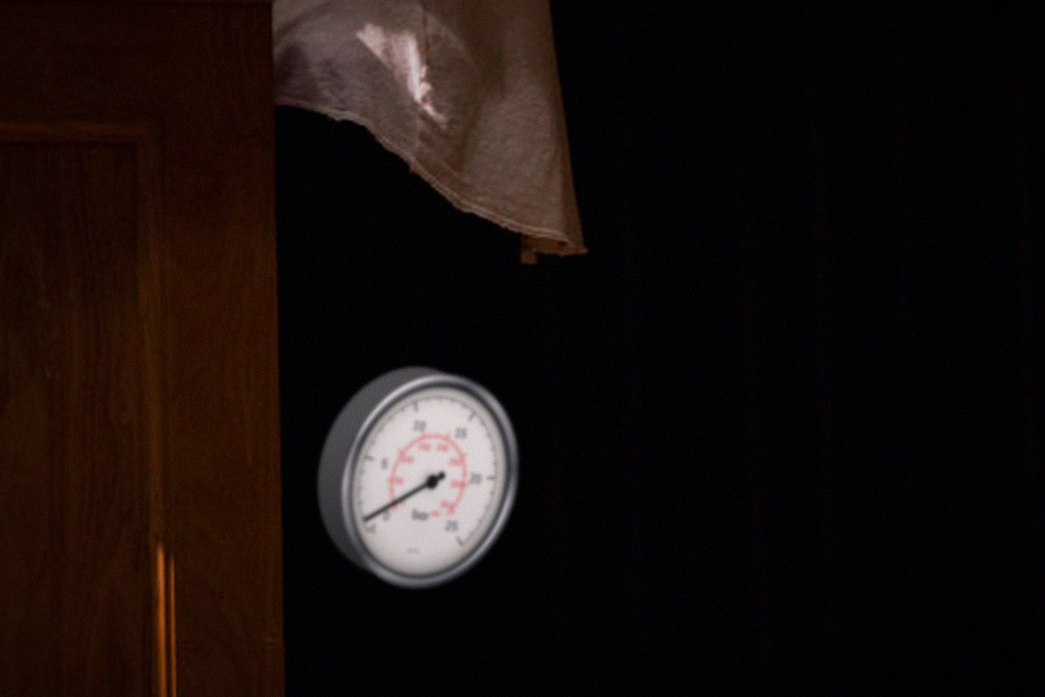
bar 1
